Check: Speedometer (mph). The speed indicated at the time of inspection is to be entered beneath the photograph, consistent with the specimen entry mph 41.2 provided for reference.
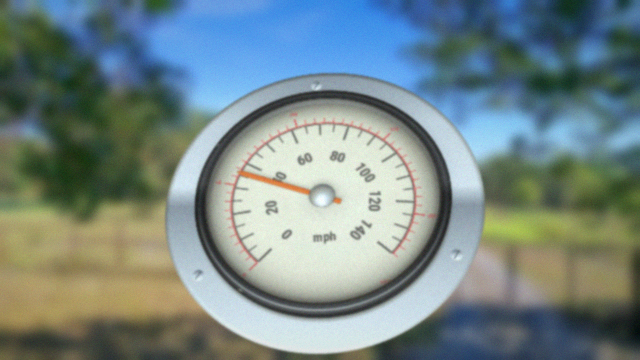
mph 35
